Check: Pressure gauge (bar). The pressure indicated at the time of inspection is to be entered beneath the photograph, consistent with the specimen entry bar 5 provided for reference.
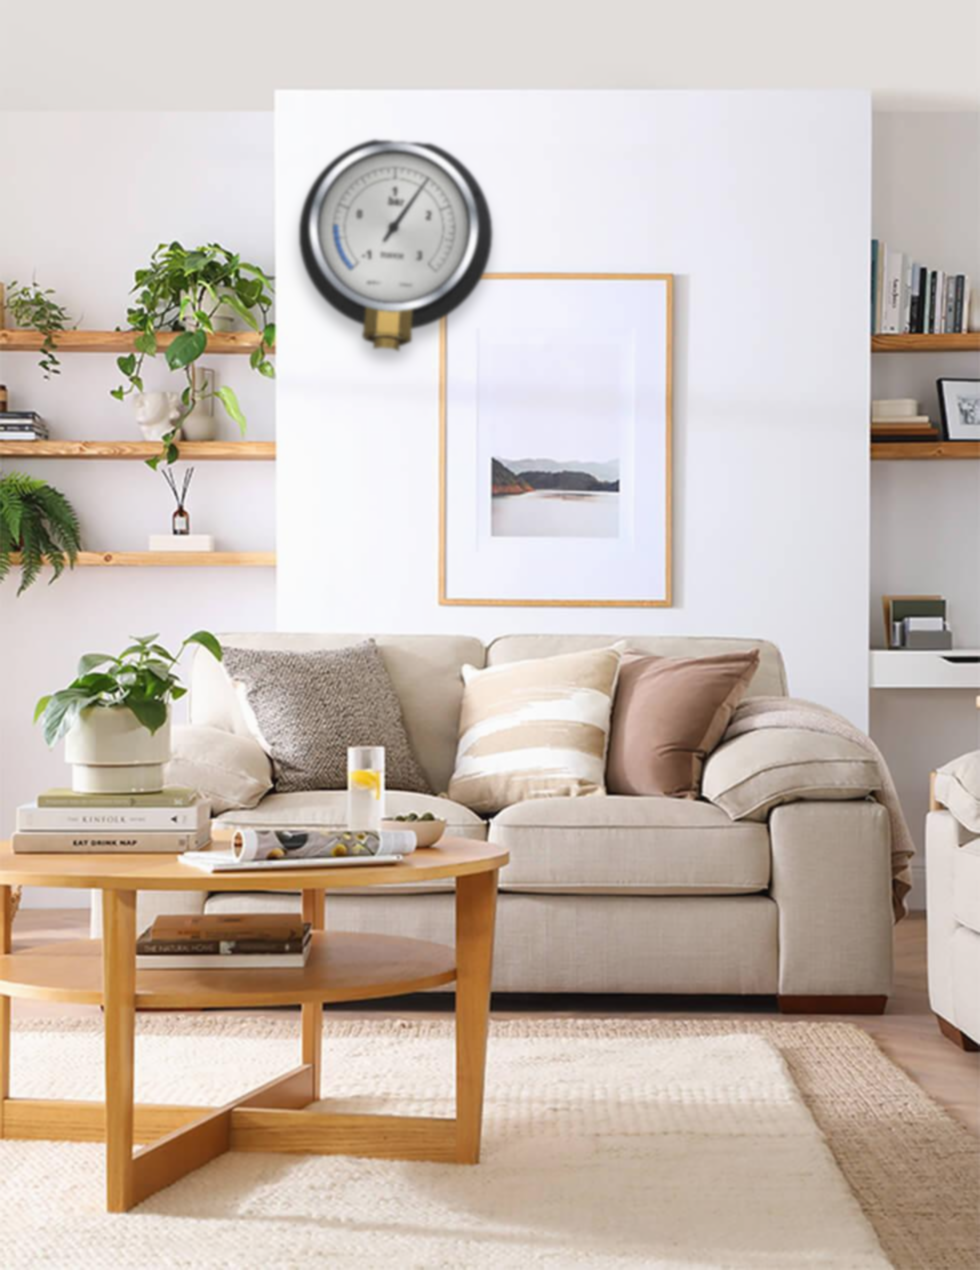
bar 1.5
